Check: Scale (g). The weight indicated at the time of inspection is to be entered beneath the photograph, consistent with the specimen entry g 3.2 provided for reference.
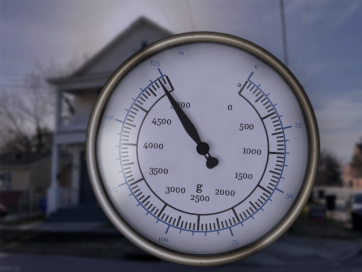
g 4900
